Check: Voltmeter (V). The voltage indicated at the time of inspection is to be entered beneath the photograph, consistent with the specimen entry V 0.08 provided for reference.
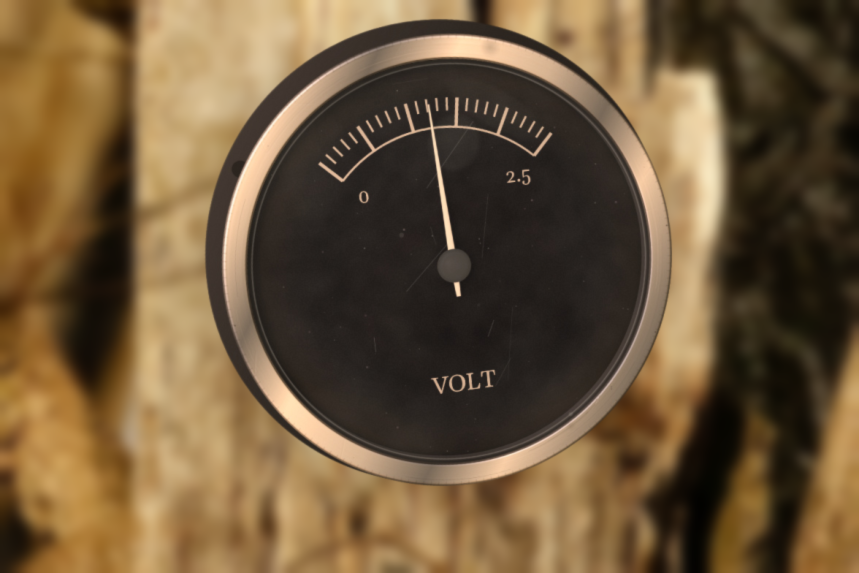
V 1.2
